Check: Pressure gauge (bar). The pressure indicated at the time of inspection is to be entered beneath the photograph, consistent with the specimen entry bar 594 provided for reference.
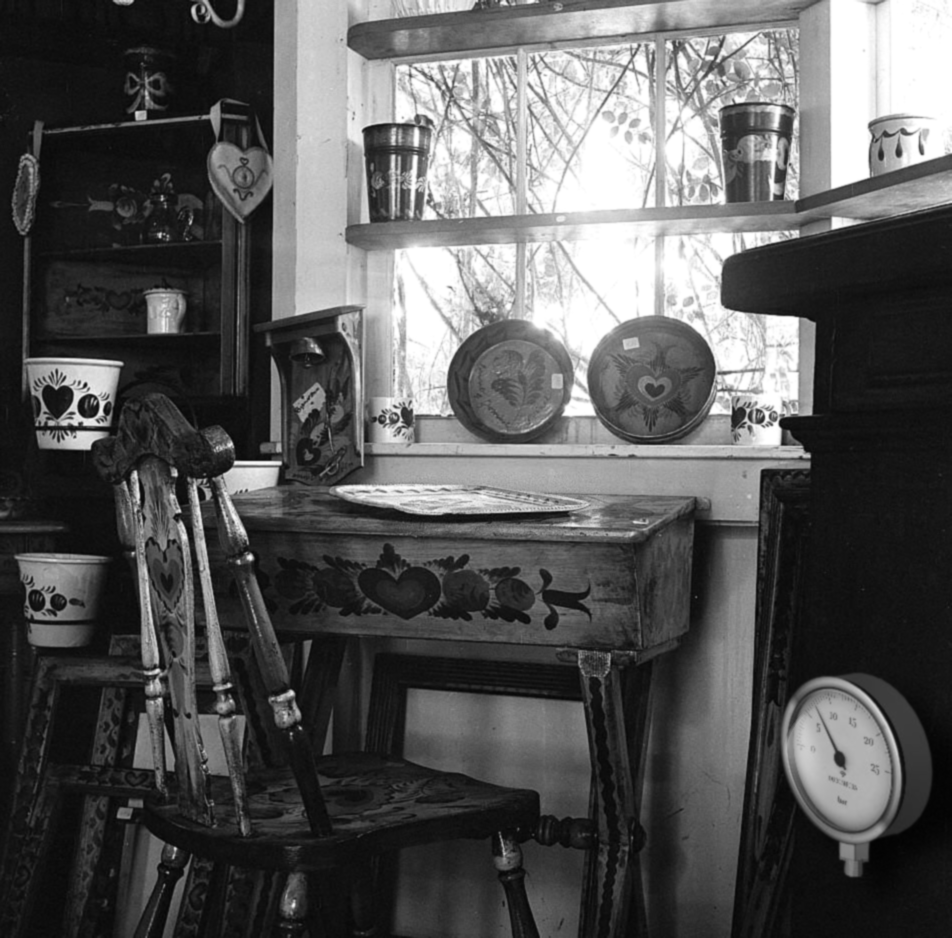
bar 7.5
